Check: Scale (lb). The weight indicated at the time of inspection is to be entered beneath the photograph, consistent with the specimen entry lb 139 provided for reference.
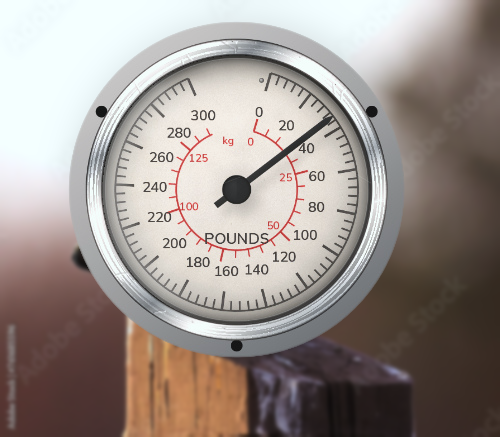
lb 34
